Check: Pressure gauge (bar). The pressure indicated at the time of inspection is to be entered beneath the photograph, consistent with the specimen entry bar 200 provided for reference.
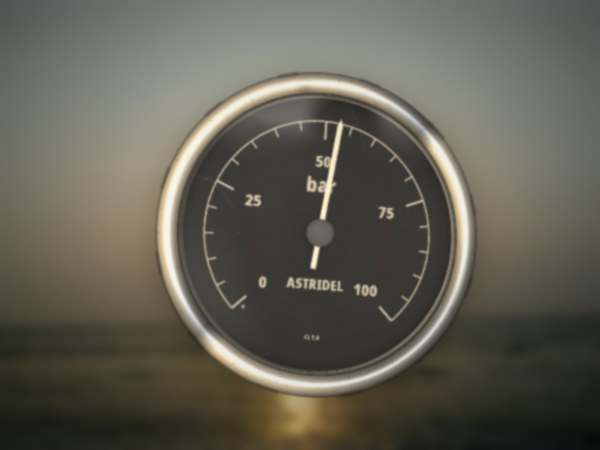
bar 52.5
